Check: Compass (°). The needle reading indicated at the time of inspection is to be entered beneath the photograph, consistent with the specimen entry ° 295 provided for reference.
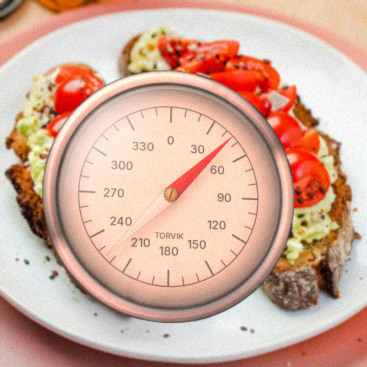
° 45
